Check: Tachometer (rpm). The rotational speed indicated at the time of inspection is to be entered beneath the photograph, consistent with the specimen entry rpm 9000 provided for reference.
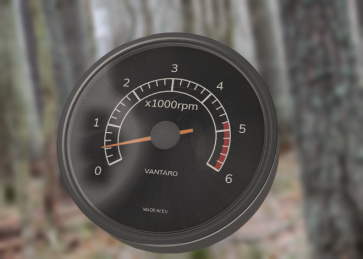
rpm 400
